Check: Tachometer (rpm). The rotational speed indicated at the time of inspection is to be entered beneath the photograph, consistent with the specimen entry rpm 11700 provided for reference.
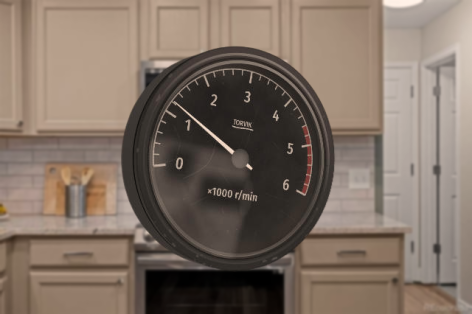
rpm 1200
